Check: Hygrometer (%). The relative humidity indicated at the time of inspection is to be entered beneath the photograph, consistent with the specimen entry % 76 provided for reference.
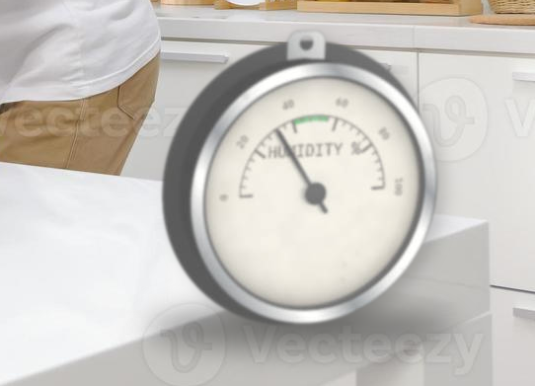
% 32
